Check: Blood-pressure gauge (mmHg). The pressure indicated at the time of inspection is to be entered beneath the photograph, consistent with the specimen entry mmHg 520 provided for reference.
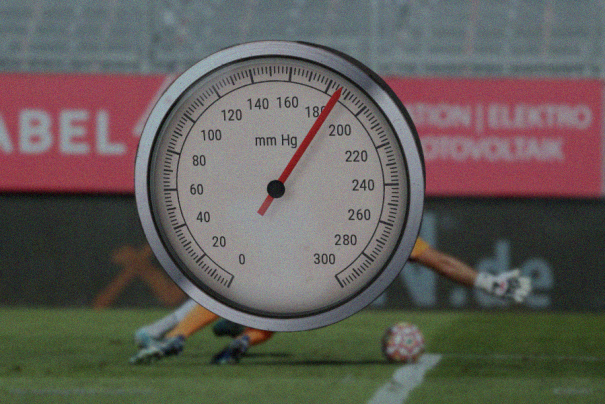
mmHg 186
